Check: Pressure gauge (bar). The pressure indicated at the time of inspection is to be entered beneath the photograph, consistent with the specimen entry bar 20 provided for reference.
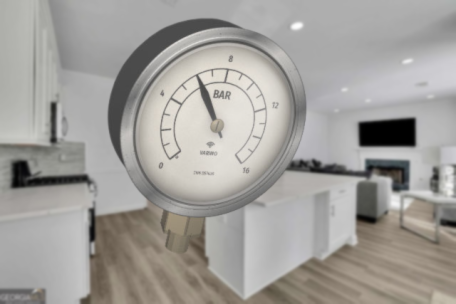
bar 6
